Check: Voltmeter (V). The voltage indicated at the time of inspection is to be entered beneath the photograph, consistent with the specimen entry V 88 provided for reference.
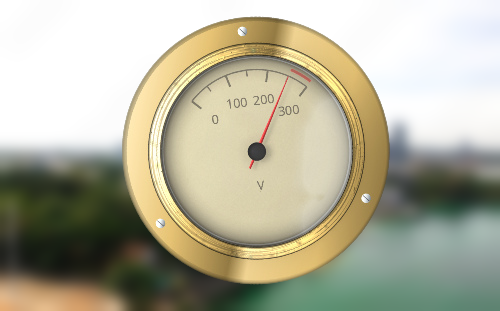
V 250
